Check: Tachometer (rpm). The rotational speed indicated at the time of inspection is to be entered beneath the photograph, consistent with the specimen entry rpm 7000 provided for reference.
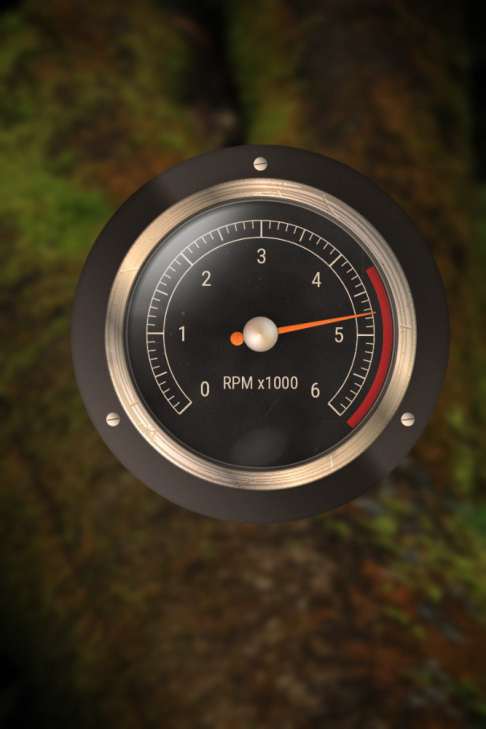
rpm 4750
